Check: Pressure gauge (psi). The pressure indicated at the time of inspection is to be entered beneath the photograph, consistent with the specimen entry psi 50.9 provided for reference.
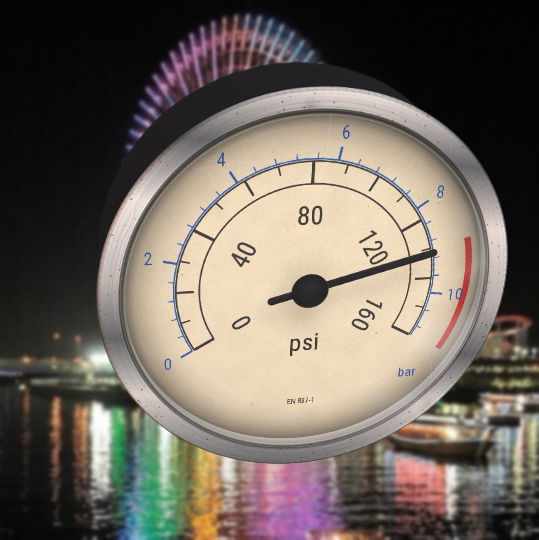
psi 130
